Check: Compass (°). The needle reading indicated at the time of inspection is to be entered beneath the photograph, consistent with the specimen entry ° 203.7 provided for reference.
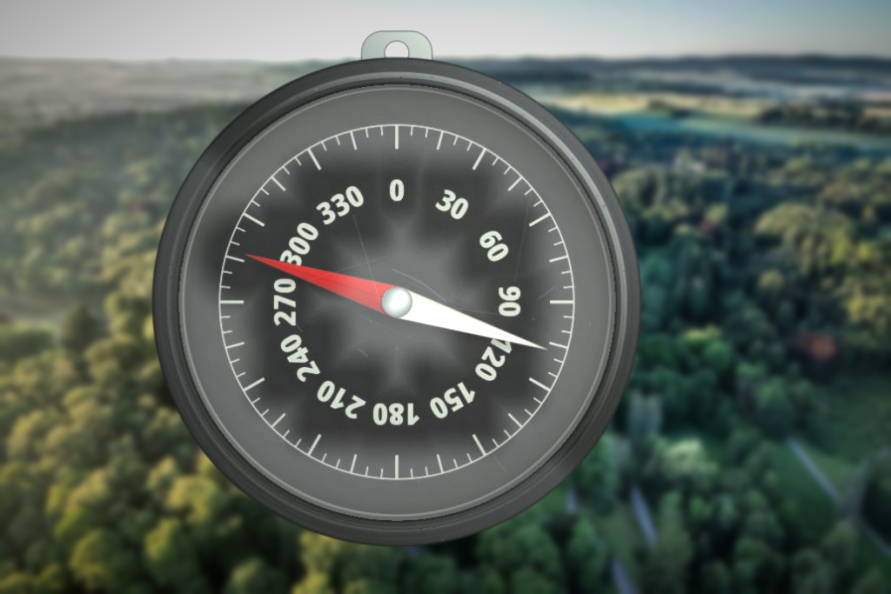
° 287.5
